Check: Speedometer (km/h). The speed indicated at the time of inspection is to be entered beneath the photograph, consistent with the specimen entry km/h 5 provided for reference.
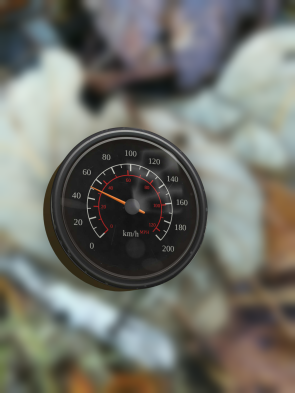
km/h 50
